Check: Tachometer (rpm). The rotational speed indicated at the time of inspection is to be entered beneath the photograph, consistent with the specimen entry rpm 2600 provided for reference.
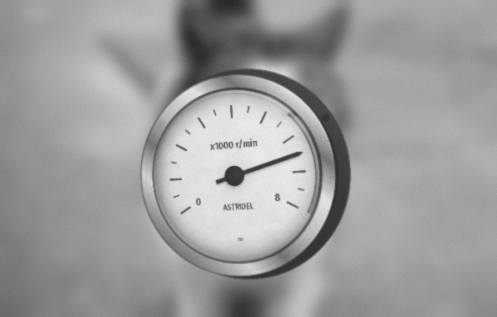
rpm 6500
